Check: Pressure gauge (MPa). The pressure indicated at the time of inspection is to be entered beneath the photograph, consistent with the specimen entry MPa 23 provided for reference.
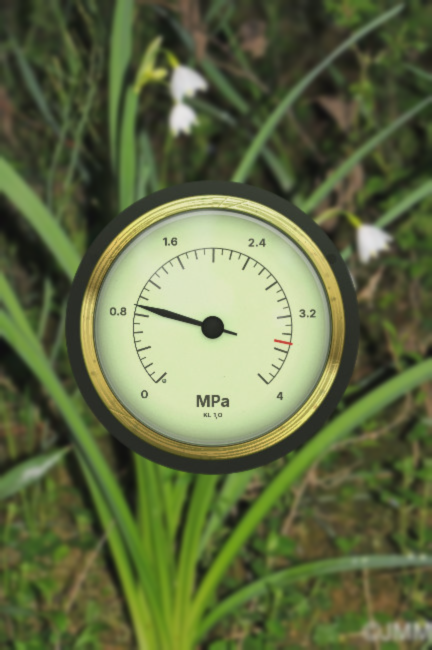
MPa 0.9
